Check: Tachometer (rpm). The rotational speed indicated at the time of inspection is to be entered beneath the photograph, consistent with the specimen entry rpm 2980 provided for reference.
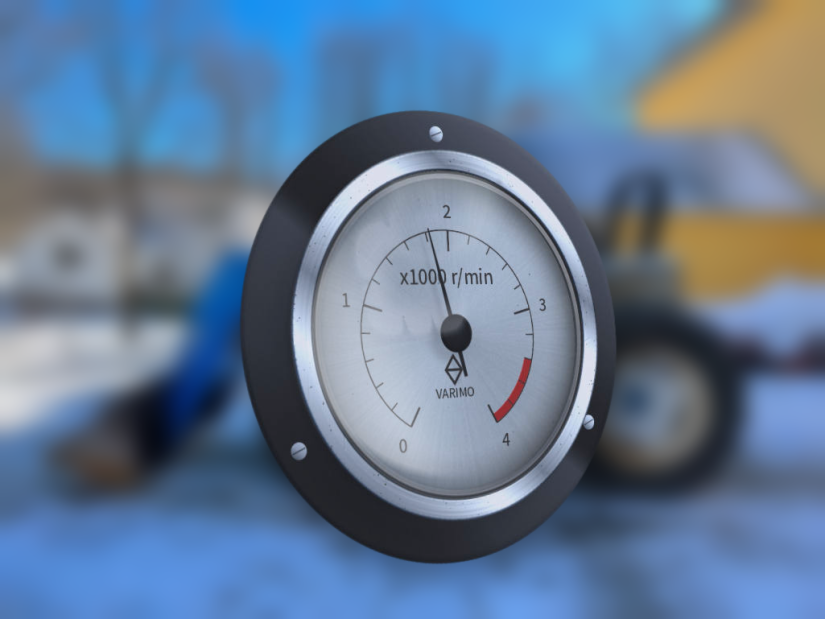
rpm 1800
